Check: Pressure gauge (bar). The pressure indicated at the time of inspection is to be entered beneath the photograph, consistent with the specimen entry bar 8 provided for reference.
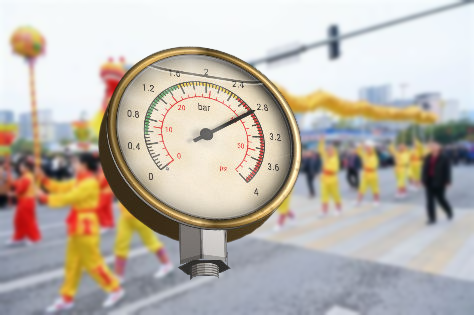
bar 2.8
